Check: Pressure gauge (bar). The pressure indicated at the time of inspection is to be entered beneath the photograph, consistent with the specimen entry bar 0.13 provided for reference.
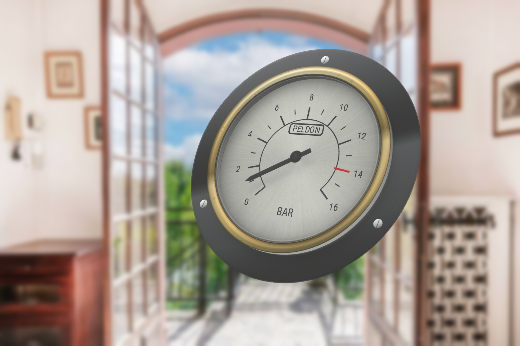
bar 1
